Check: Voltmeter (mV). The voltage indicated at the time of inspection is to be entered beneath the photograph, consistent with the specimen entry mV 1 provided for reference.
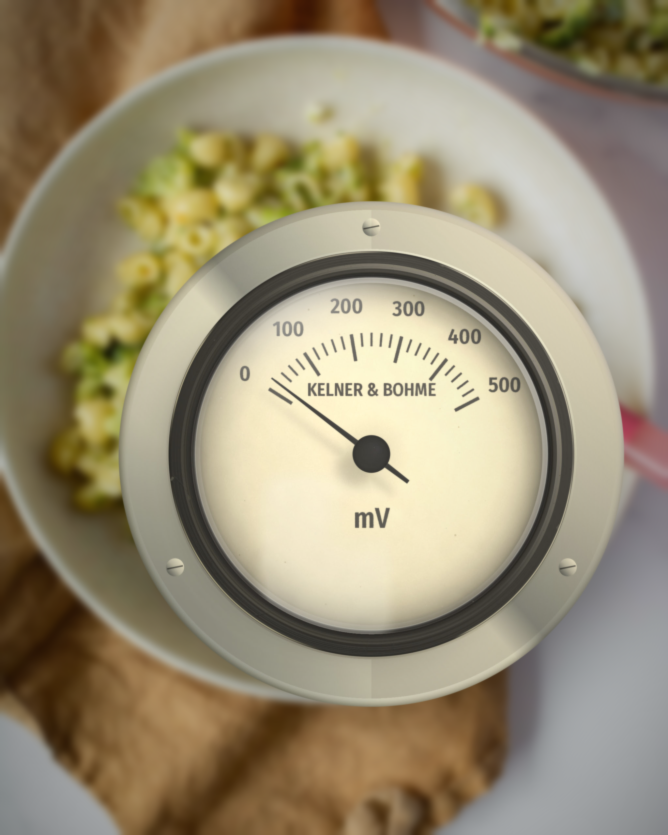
mV 20
